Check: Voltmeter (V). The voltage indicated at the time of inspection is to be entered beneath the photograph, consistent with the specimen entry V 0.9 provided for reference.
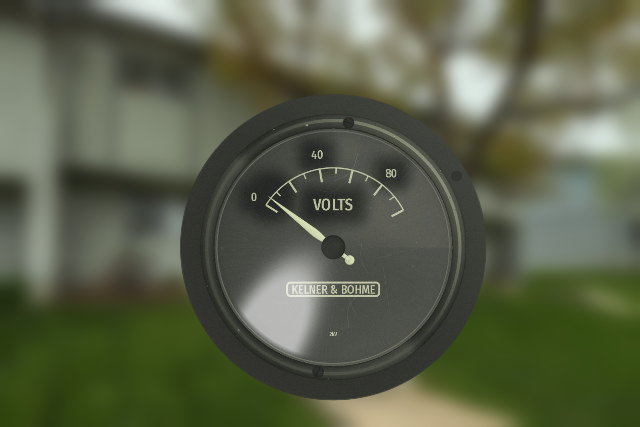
V 5
